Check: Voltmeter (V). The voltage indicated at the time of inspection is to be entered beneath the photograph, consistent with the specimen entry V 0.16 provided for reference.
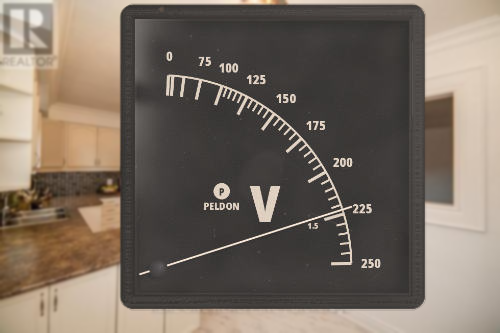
V 222.5
